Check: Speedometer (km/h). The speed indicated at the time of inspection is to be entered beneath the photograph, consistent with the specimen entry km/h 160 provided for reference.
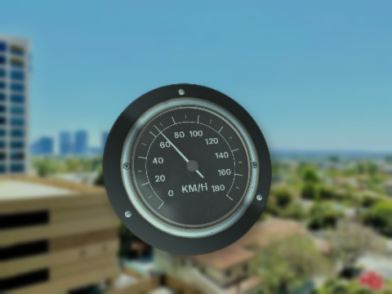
km/h 65
